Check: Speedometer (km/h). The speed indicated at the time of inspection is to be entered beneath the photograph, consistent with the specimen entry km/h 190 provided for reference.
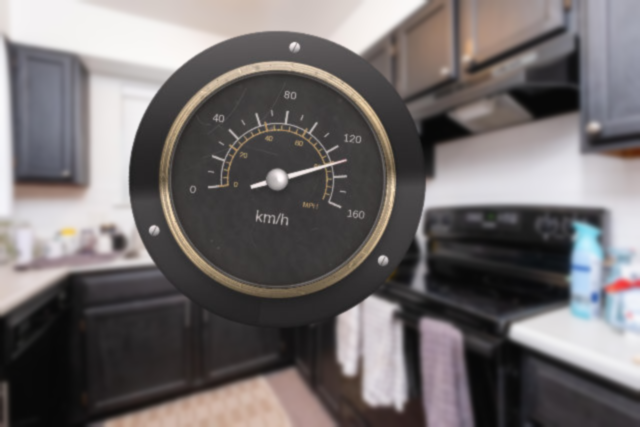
km/h 130
